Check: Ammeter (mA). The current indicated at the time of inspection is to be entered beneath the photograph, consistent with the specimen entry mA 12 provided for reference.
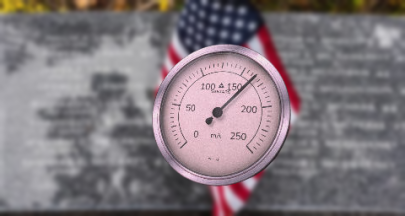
mA 165
